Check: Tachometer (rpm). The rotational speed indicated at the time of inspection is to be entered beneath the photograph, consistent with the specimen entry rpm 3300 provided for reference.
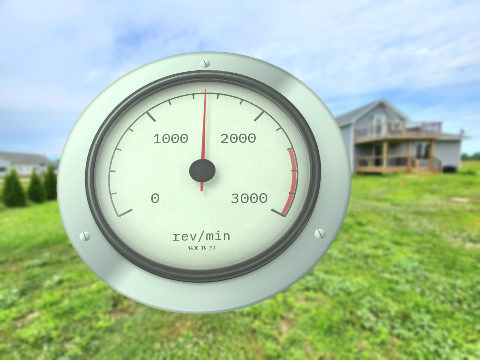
rpm 1500
